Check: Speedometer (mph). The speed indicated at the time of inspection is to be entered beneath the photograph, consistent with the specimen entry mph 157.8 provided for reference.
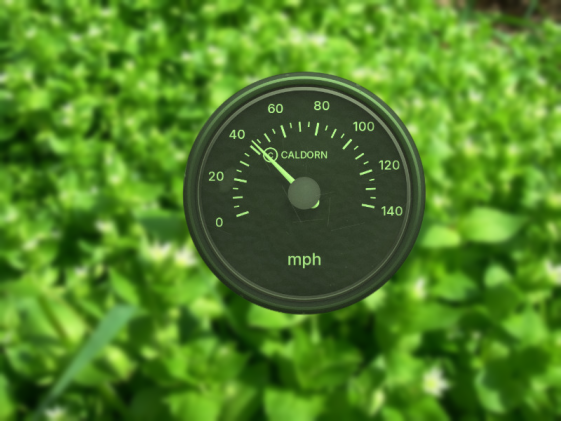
mph 42.5
